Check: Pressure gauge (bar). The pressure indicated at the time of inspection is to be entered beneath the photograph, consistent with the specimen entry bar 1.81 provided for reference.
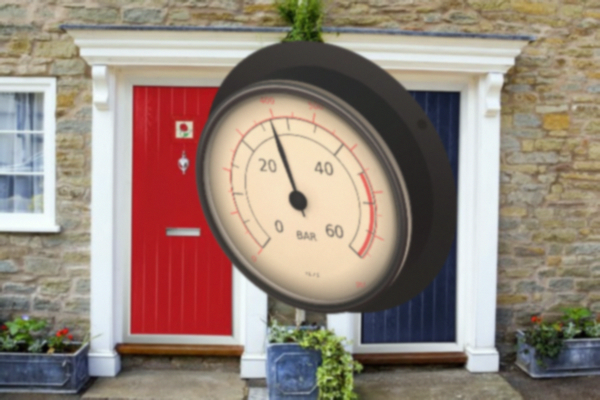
bar 27.5
